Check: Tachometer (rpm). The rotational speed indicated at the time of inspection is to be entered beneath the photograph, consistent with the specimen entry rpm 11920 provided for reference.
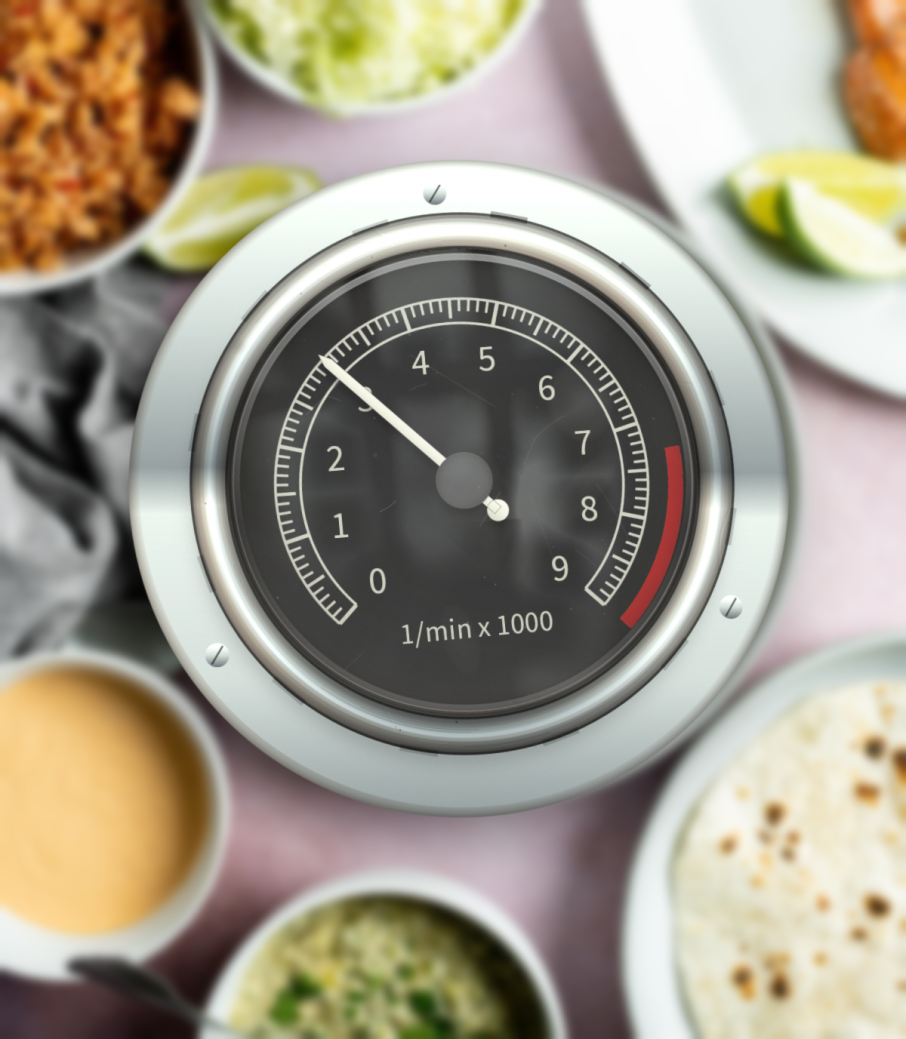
rpm 3000
